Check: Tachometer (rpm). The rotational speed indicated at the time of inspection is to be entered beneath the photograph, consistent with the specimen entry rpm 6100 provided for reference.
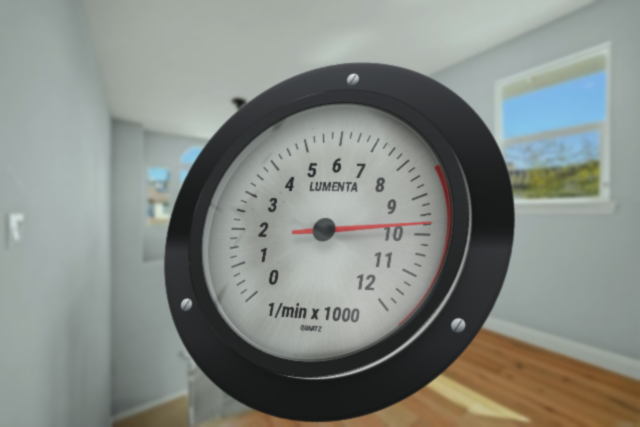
rpm 9750
